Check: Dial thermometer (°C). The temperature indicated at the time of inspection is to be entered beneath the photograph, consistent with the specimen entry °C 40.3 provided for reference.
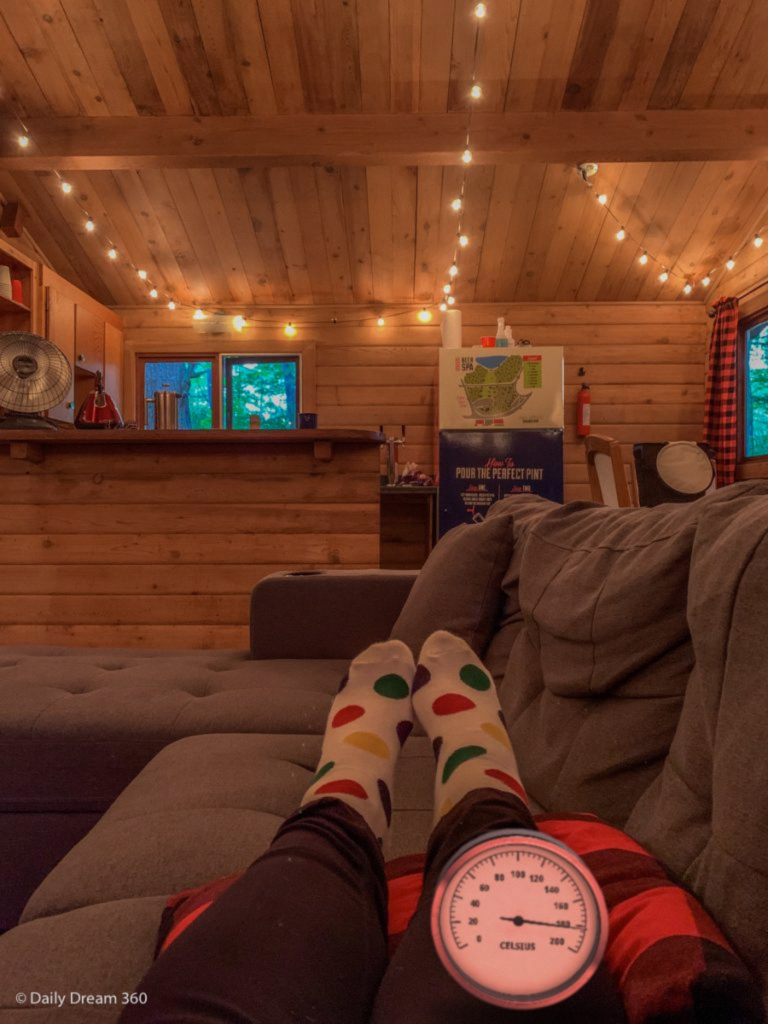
°C 180
